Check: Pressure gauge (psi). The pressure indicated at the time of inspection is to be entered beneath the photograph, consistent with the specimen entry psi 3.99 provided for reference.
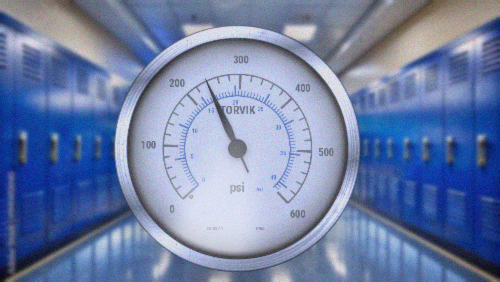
psi 240
